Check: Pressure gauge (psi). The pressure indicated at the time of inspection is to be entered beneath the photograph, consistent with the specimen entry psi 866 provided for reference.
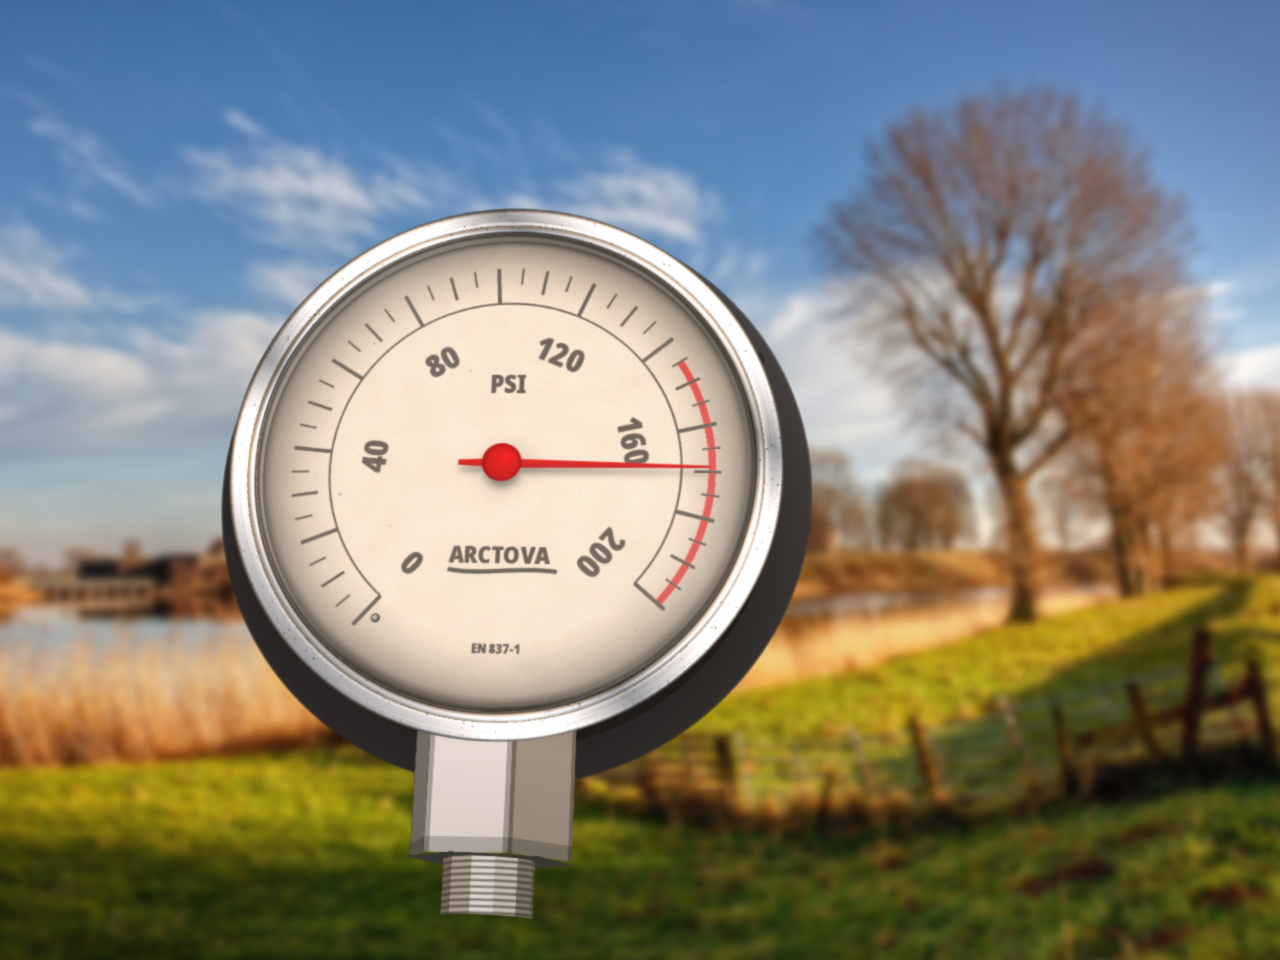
psi 170
